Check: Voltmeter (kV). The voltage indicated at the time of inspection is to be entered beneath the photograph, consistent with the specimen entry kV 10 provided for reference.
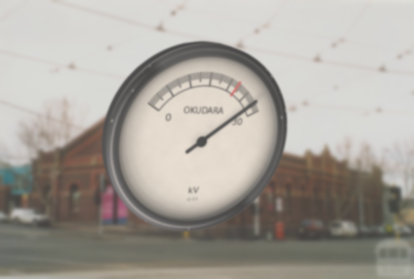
kV 27.5
